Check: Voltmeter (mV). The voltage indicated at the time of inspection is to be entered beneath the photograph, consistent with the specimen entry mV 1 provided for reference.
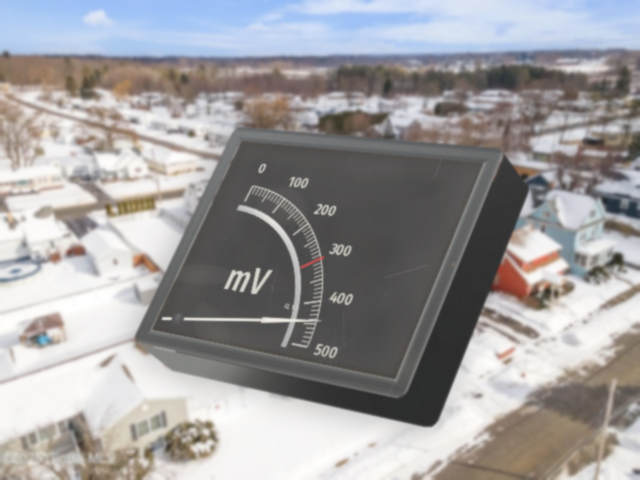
mV 450
